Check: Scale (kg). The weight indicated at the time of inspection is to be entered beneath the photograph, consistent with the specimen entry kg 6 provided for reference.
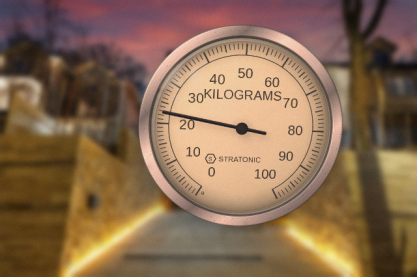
kg 23
